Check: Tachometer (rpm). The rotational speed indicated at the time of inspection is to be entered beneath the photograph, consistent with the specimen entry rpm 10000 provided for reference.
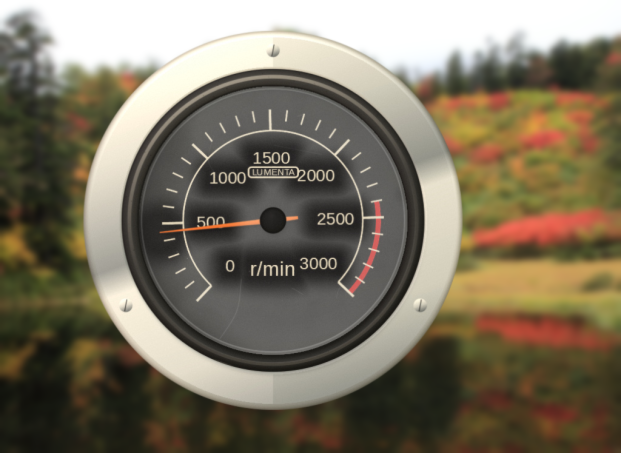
rpm 450
